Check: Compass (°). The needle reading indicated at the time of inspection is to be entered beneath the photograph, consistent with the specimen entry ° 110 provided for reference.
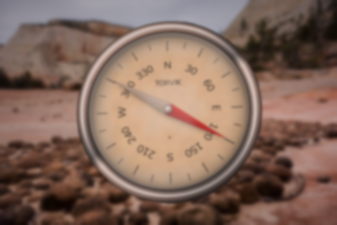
° 120
